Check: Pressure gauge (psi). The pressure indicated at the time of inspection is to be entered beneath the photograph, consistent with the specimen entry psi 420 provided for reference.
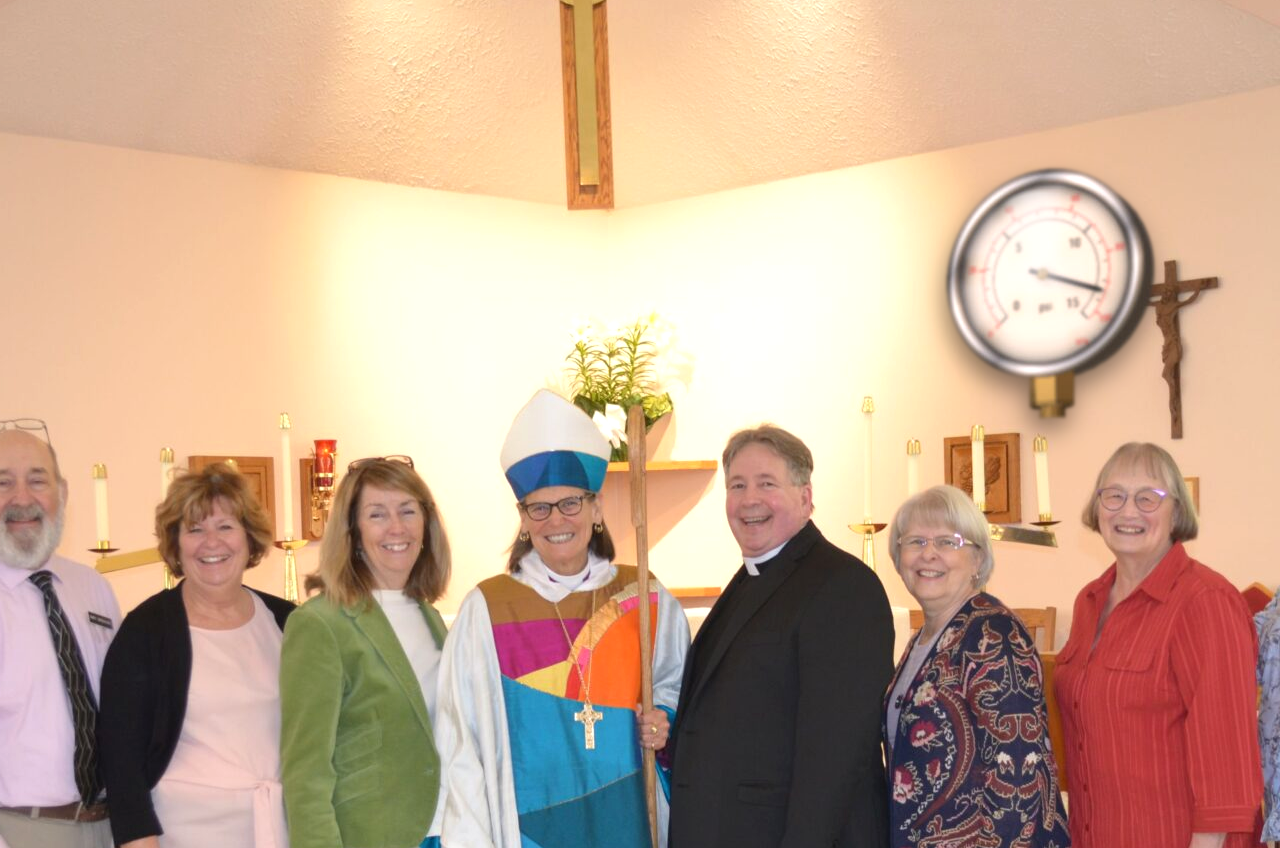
psi 13.5
